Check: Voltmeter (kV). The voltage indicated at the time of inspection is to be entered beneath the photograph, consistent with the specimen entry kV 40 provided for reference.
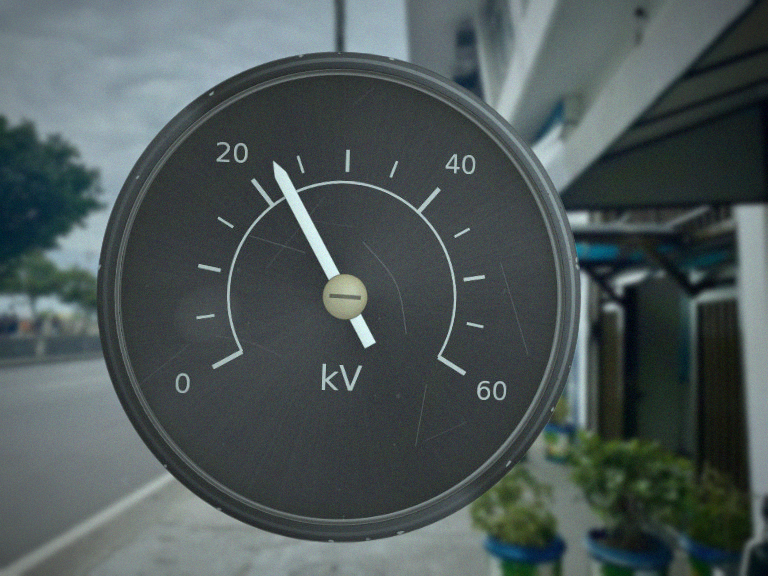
kV 22.5
